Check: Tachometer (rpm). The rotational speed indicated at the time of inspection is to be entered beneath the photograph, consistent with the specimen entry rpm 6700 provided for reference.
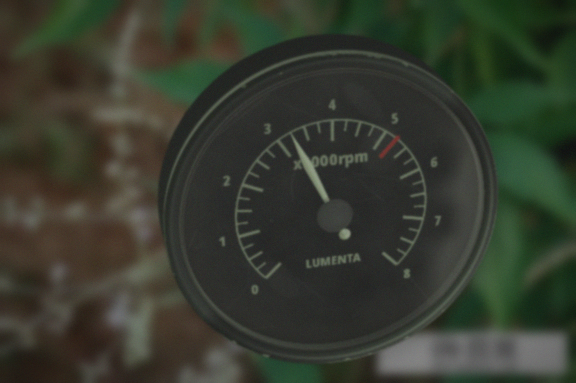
rpm 3250
